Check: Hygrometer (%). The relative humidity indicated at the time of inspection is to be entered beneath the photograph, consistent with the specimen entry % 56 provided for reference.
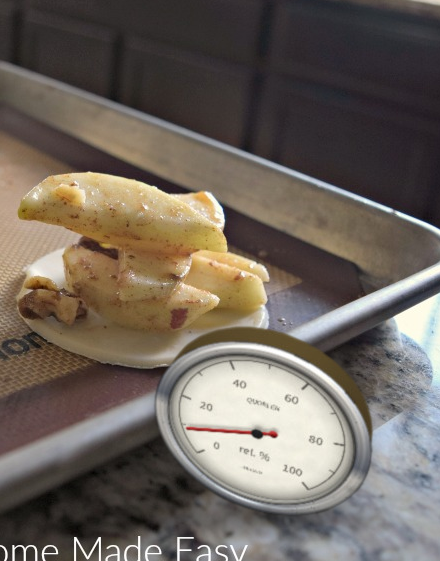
% 10
